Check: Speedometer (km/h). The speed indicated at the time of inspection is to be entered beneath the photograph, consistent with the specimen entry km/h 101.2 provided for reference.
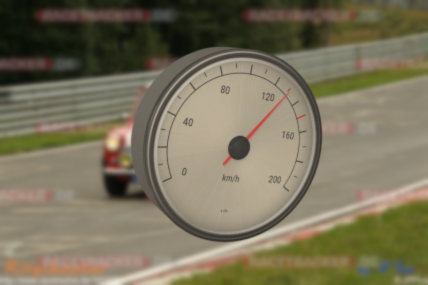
km/h 130
